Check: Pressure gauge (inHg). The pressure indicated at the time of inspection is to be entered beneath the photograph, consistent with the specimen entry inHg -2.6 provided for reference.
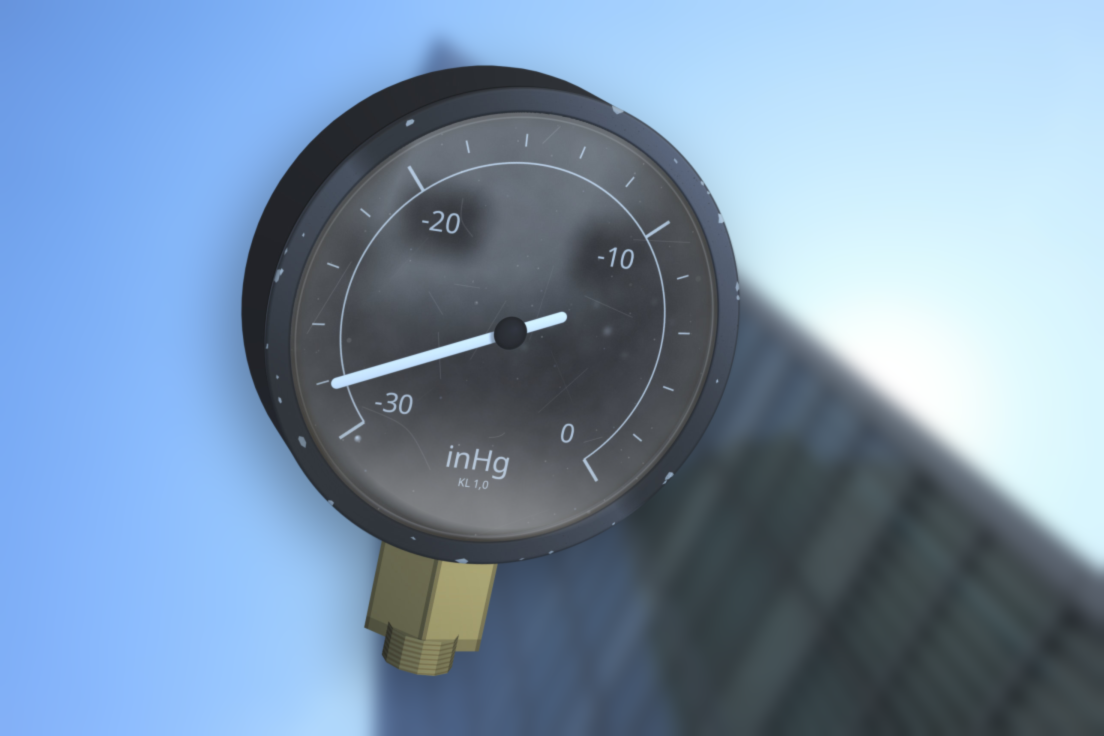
inHg -28
